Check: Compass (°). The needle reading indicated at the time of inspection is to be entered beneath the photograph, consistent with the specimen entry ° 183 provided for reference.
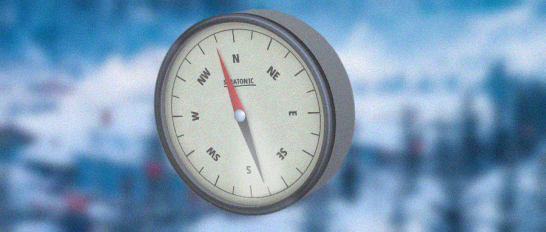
° 345
